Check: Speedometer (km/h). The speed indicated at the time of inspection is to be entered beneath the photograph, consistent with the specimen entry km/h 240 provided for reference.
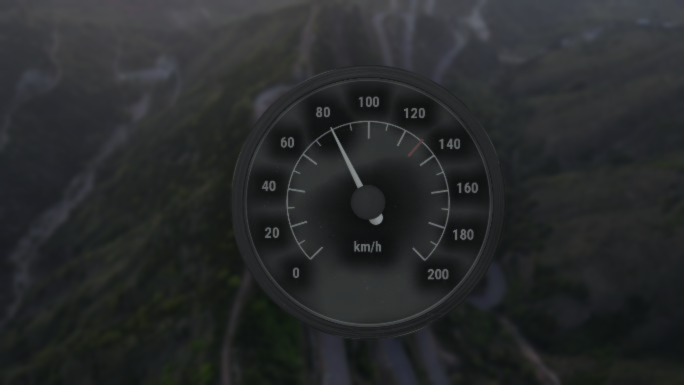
km/h 80
